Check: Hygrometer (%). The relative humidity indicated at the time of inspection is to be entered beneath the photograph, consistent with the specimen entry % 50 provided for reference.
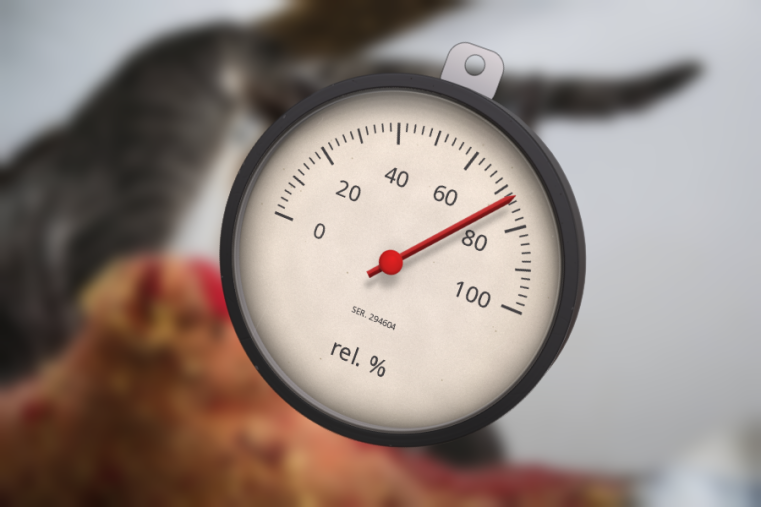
% 73
